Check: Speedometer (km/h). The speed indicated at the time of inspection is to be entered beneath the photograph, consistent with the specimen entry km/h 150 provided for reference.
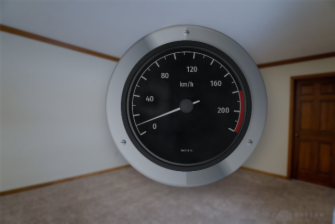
km/h 10
